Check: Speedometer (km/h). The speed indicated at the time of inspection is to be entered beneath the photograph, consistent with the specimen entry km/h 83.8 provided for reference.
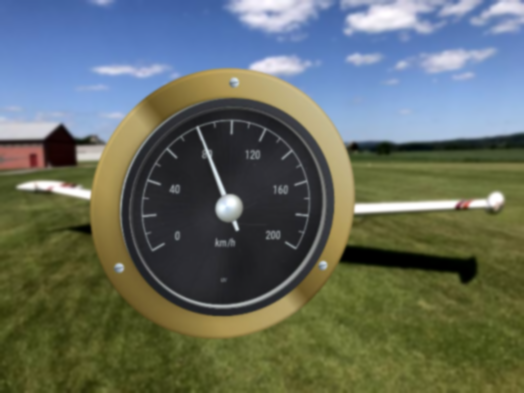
km/h 80
